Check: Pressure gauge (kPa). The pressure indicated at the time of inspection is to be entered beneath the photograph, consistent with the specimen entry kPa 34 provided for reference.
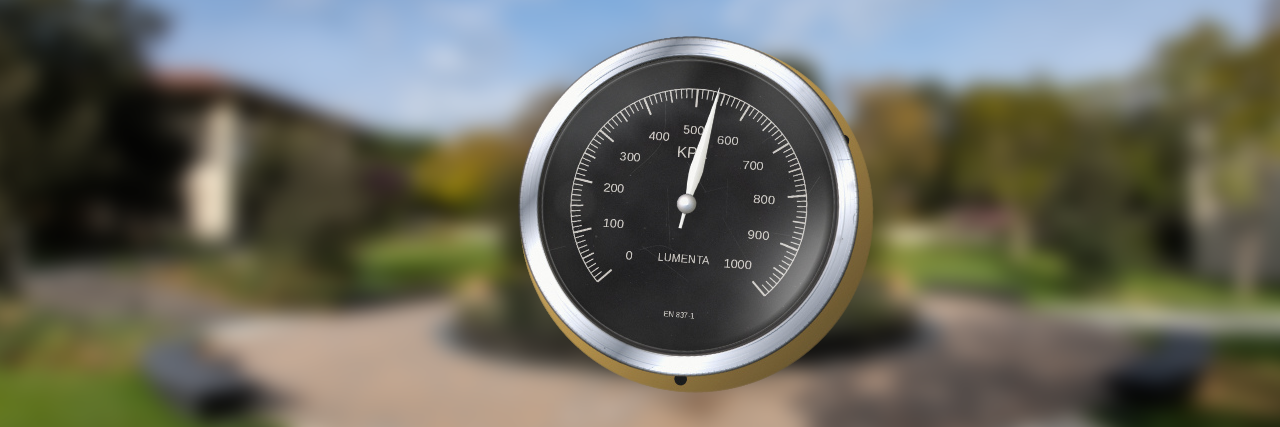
kPa 540
